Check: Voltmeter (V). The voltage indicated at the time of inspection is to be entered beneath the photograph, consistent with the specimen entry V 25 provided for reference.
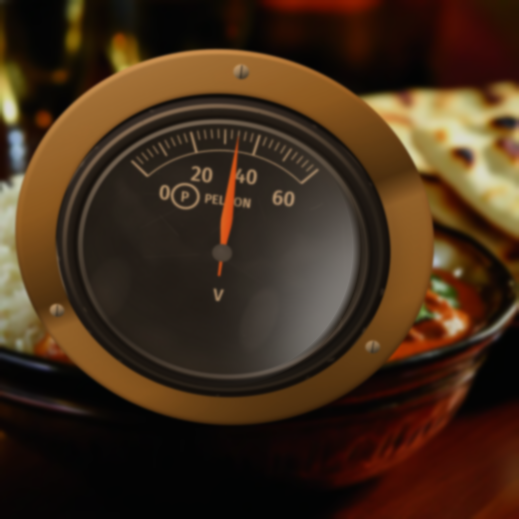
V 34
